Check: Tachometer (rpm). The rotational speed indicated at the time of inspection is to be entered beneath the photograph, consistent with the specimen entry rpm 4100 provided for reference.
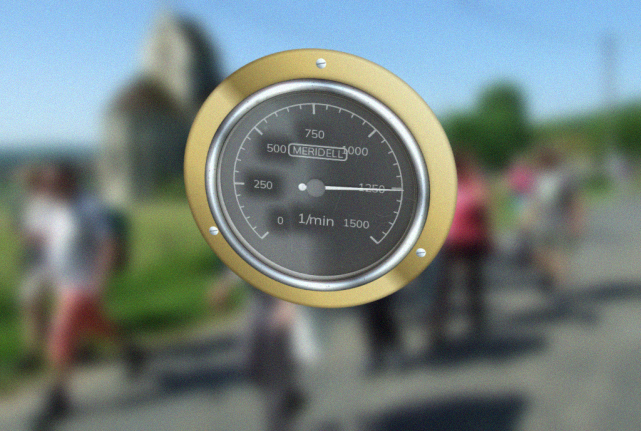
rpm 1250
